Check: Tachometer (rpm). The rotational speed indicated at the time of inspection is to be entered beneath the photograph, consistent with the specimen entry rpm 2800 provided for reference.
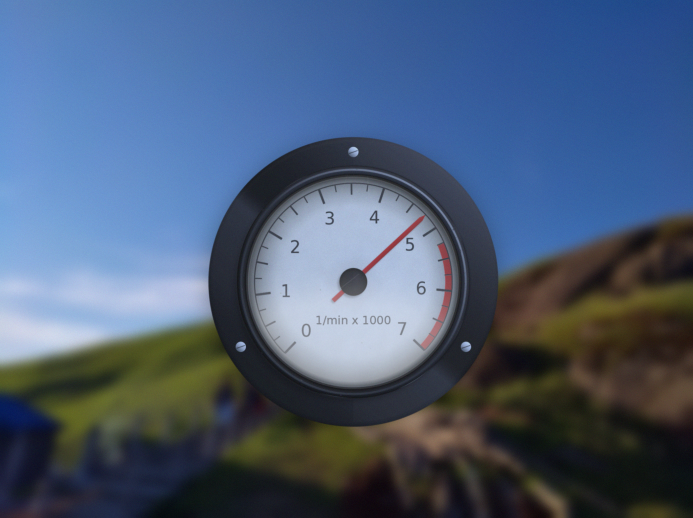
rpm 4750
